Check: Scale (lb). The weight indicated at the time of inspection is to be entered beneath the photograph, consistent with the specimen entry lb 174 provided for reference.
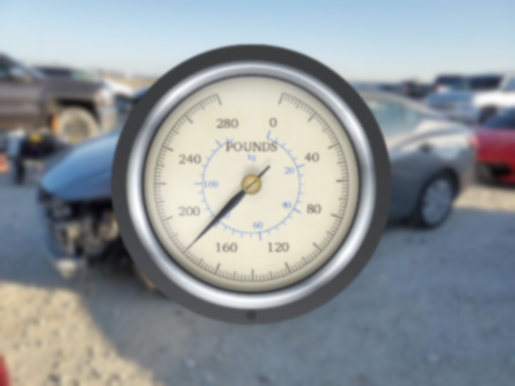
lb 180
